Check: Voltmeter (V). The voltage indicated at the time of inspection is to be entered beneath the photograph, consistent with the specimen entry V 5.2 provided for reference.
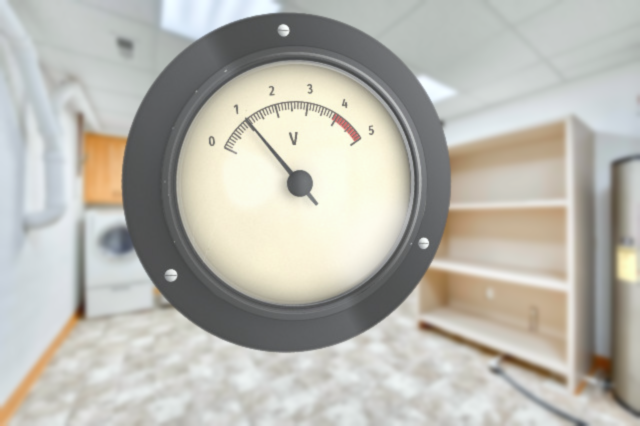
V 1
